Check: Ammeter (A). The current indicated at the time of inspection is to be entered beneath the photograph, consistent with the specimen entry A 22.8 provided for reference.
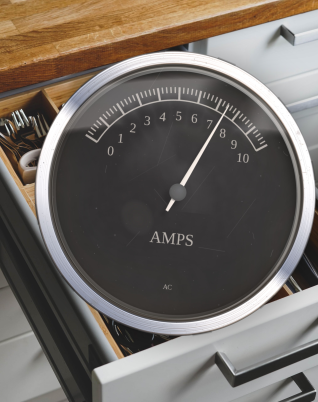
A 7.4
